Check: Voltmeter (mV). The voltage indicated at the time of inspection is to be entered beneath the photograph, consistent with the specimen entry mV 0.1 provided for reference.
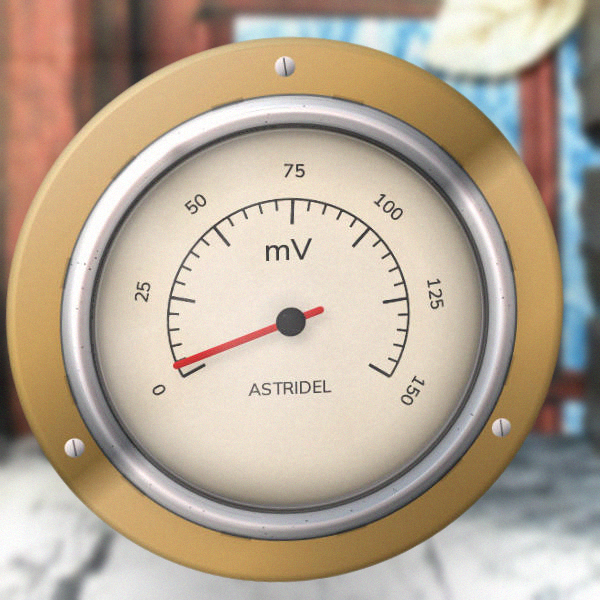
mV 5
